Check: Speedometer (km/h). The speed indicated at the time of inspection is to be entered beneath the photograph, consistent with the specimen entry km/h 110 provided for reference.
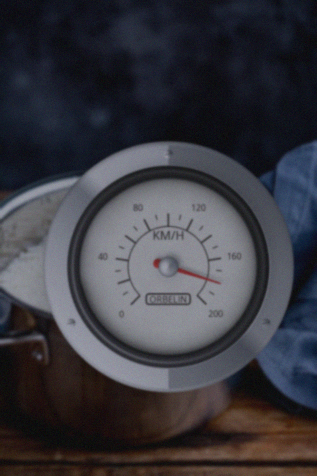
km/h 180
